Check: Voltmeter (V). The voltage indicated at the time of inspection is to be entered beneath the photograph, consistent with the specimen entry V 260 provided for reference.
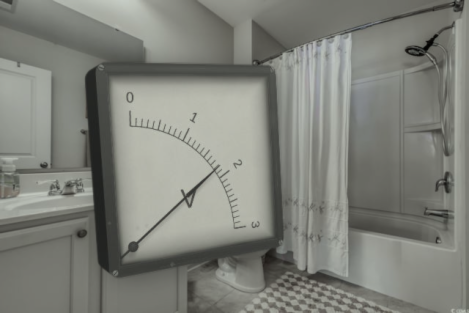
V 1.8
